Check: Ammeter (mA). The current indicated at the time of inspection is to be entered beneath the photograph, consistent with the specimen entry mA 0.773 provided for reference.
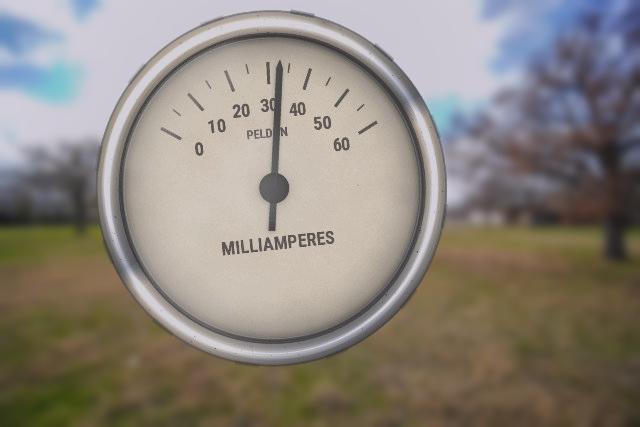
mA 32.5
